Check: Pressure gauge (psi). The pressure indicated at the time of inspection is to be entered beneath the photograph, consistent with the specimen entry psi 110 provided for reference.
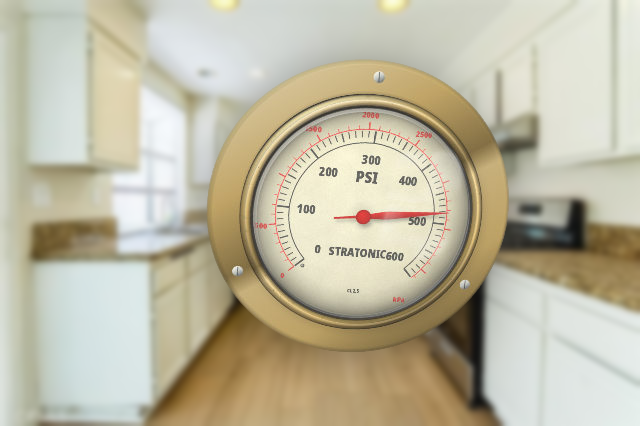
psi 480
